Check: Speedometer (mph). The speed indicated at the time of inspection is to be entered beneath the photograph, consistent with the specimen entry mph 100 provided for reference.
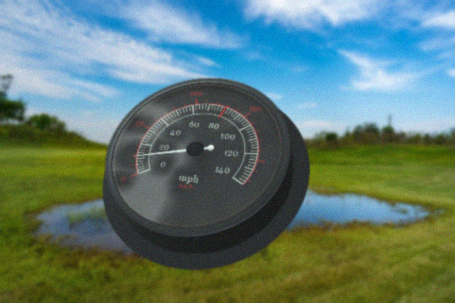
mph 10
